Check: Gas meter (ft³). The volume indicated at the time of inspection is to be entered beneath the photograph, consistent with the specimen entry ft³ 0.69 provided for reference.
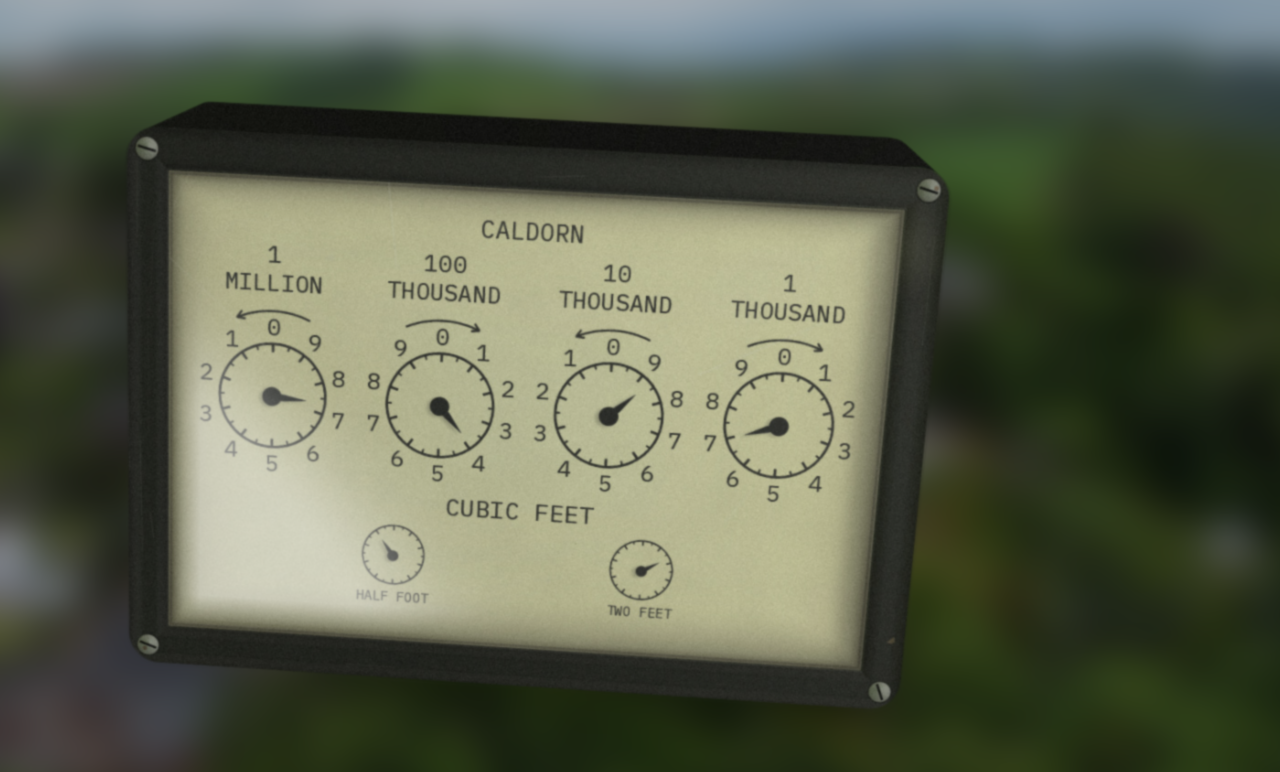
ft³ 738700
